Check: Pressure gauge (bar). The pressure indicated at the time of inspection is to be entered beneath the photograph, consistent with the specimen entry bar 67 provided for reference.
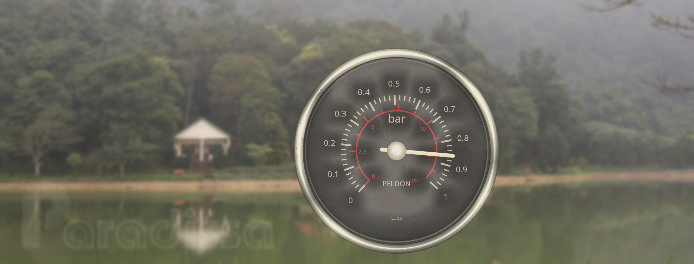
bar 0.86
